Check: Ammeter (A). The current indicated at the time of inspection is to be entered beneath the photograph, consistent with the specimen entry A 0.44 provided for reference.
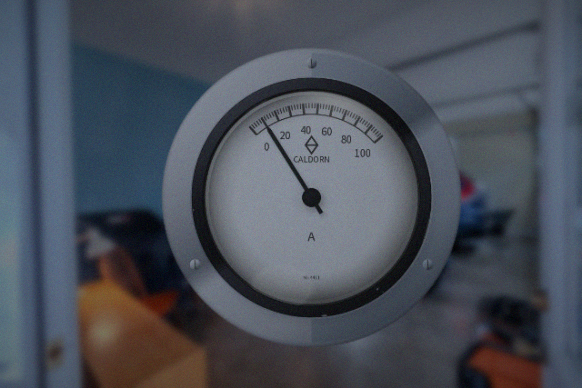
A 10
